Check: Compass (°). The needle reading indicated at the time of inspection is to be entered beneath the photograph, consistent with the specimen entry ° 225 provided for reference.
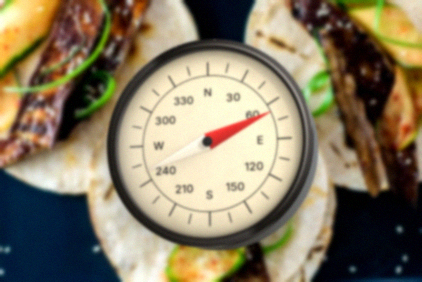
° 67.5
